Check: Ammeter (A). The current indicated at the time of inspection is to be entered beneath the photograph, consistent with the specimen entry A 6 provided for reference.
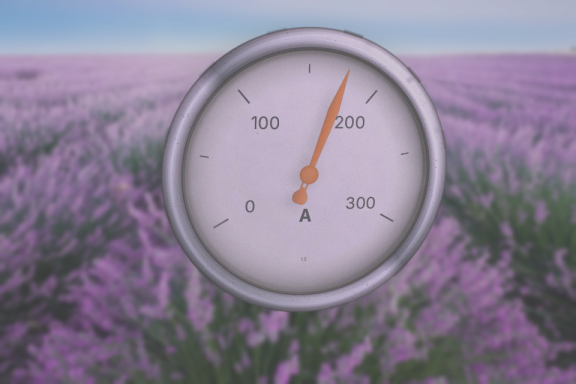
A 175
